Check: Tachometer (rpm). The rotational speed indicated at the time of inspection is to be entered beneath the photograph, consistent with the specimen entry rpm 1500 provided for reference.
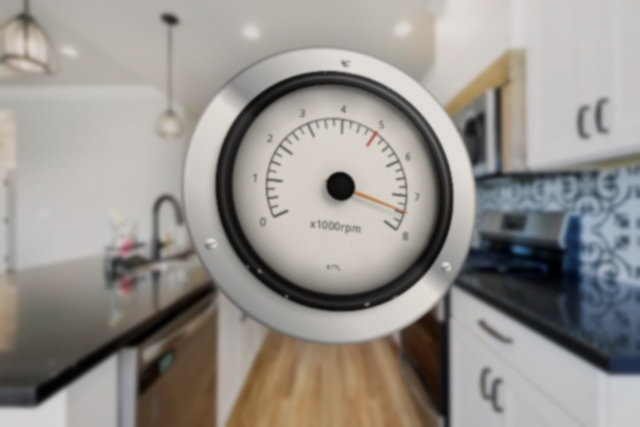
rpm 7500
